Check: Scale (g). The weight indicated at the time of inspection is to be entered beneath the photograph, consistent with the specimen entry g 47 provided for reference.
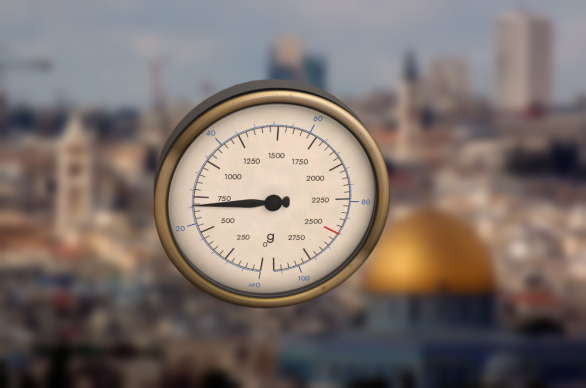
g 700
